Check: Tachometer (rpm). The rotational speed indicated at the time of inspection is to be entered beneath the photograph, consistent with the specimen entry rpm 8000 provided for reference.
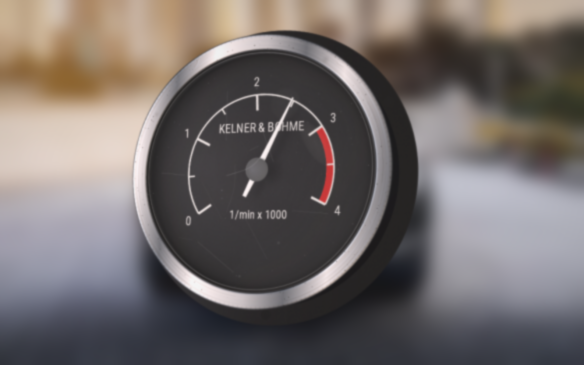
rpm 2500
